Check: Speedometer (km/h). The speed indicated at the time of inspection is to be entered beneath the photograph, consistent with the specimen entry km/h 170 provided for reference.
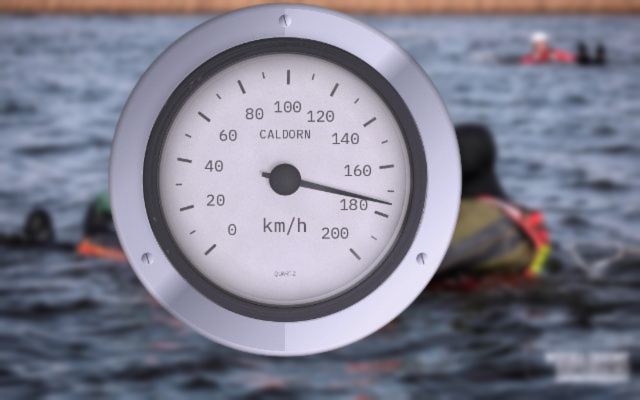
km/h 175
